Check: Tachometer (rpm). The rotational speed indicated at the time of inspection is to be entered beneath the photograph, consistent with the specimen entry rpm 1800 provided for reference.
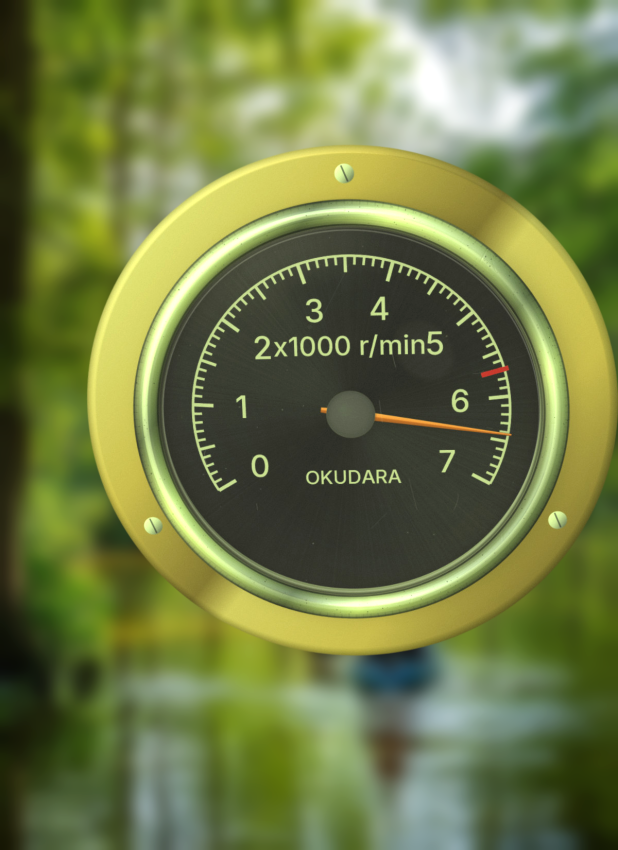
rpm 6400
